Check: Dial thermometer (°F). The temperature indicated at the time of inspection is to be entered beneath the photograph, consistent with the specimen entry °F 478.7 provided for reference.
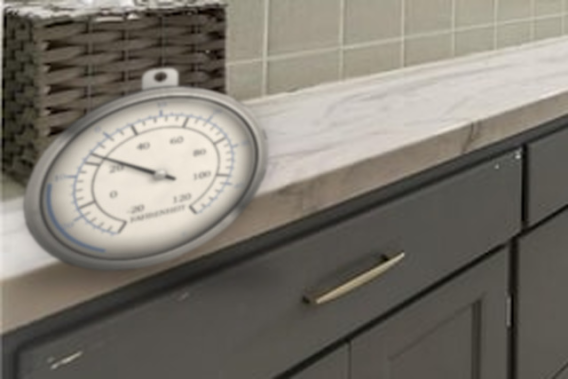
°F 24
